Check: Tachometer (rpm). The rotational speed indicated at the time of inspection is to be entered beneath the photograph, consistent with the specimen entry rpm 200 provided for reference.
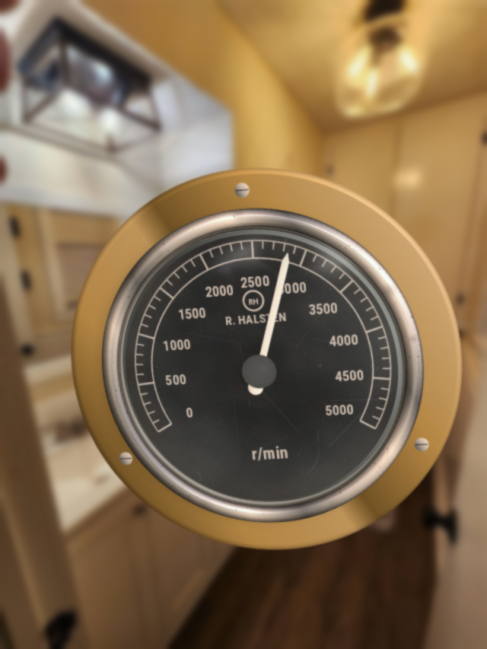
rpm 2850
